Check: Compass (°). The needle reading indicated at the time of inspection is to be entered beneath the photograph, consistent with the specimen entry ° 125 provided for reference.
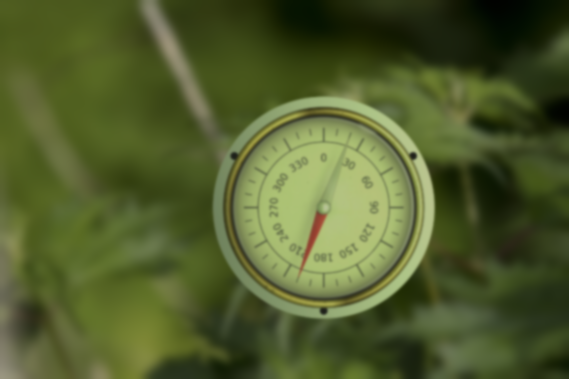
° 200
